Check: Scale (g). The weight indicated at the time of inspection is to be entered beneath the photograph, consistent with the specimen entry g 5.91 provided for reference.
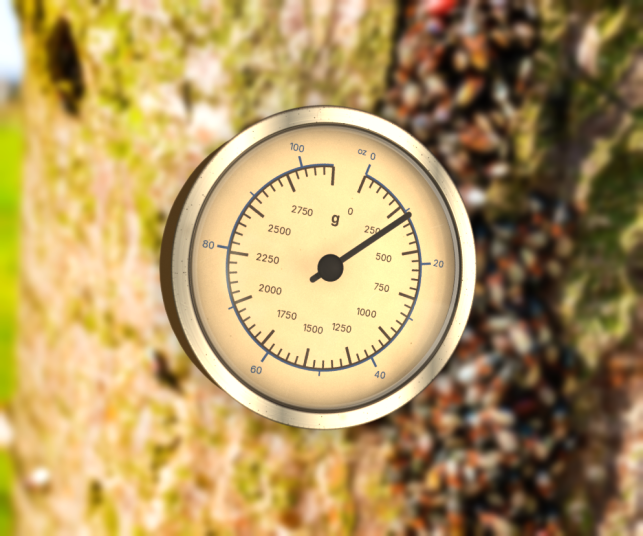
g 300
